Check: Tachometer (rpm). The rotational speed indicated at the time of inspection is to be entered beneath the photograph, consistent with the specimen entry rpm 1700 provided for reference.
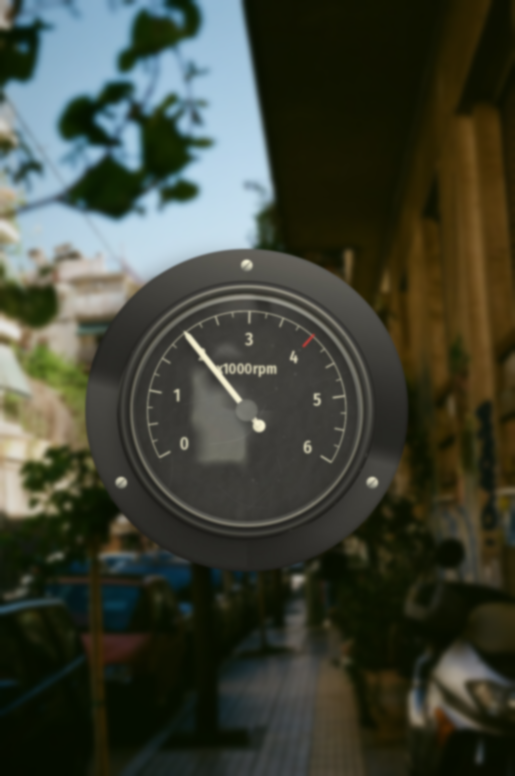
rpm 2000
